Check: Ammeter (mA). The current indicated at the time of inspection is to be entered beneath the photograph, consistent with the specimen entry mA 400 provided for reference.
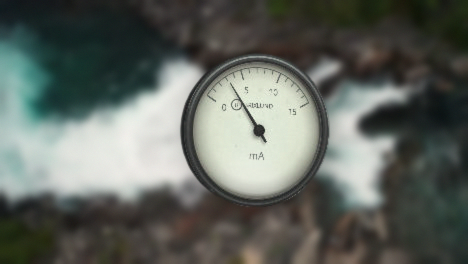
mA 3
